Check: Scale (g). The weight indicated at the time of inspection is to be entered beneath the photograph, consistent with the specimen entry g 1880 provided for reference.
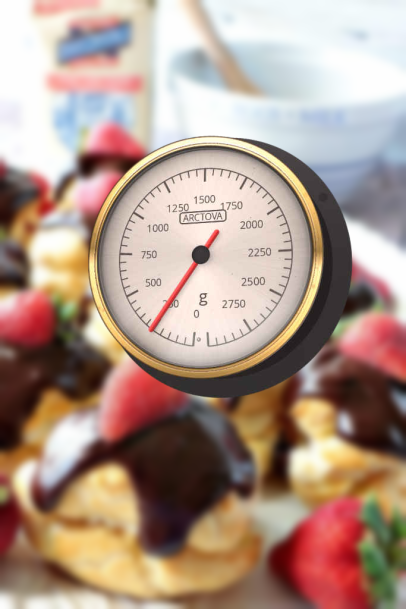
g 250
